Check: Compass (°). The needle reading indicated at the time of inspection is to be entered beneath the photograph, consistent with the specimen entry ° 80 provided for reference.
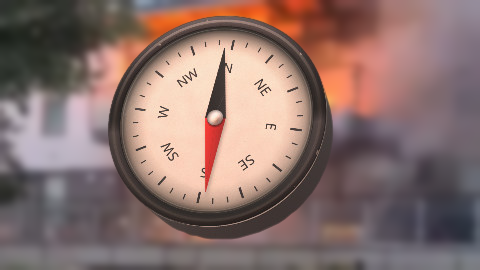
° 175
